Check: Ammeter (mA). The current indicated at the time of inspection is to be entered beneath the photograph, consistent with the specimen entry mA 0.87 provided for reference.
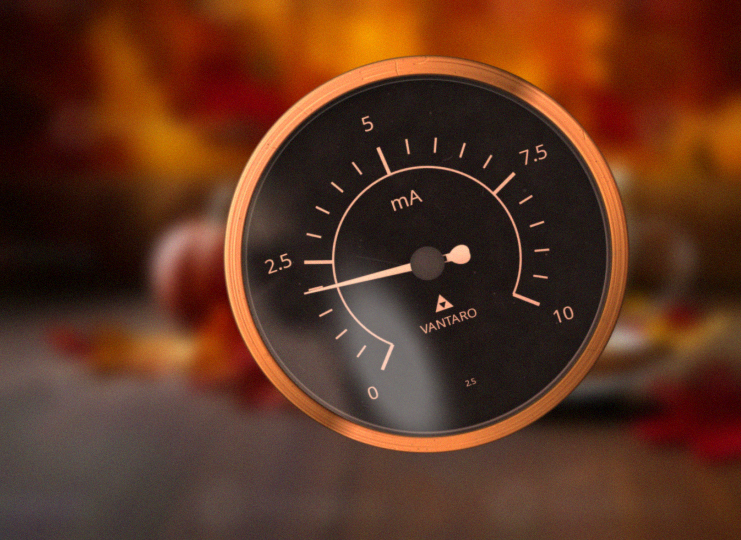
mA 2
